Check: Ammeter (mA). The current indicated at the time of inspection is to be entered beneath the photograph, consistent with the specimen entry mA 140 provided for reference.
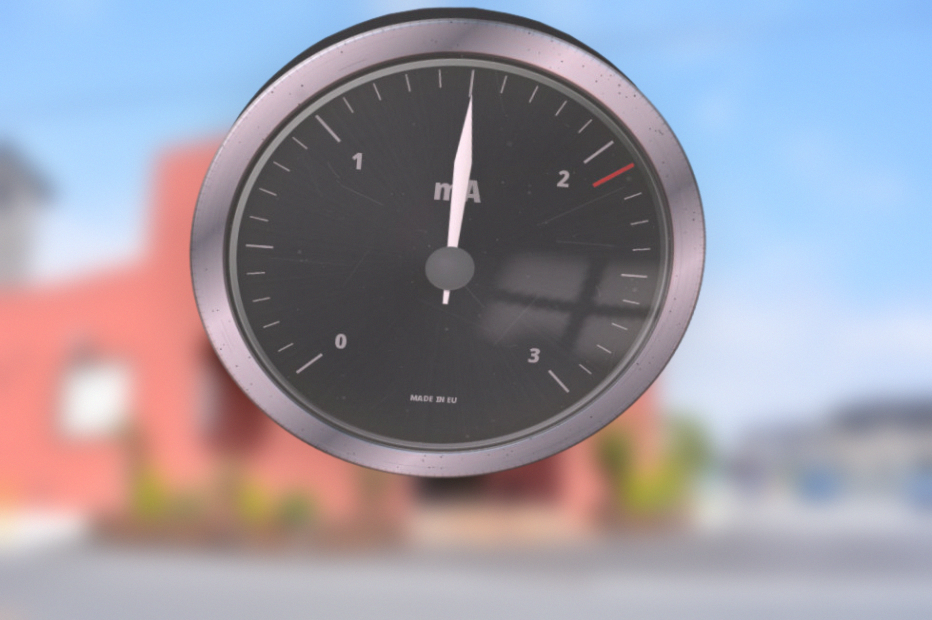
mA 1.5
